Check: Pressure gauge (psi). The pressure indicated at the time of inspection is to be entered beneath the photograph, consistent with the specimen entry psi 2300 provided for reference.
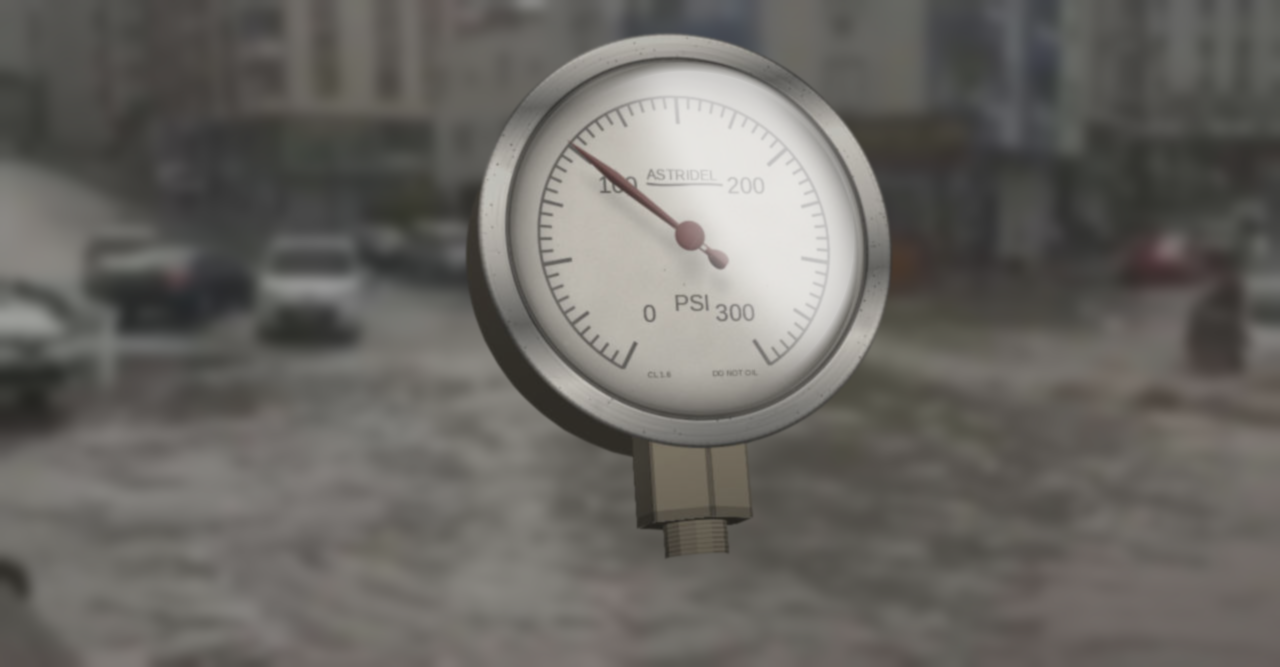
psi 100
